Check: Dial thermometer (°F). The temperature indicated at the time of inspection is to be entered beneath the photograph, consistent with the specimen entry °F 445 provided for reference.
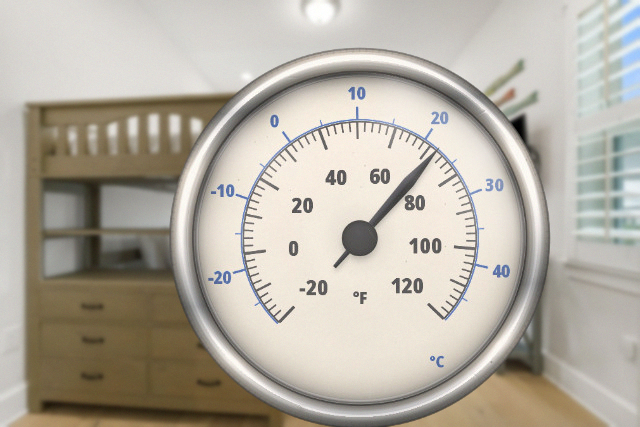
°F 72
